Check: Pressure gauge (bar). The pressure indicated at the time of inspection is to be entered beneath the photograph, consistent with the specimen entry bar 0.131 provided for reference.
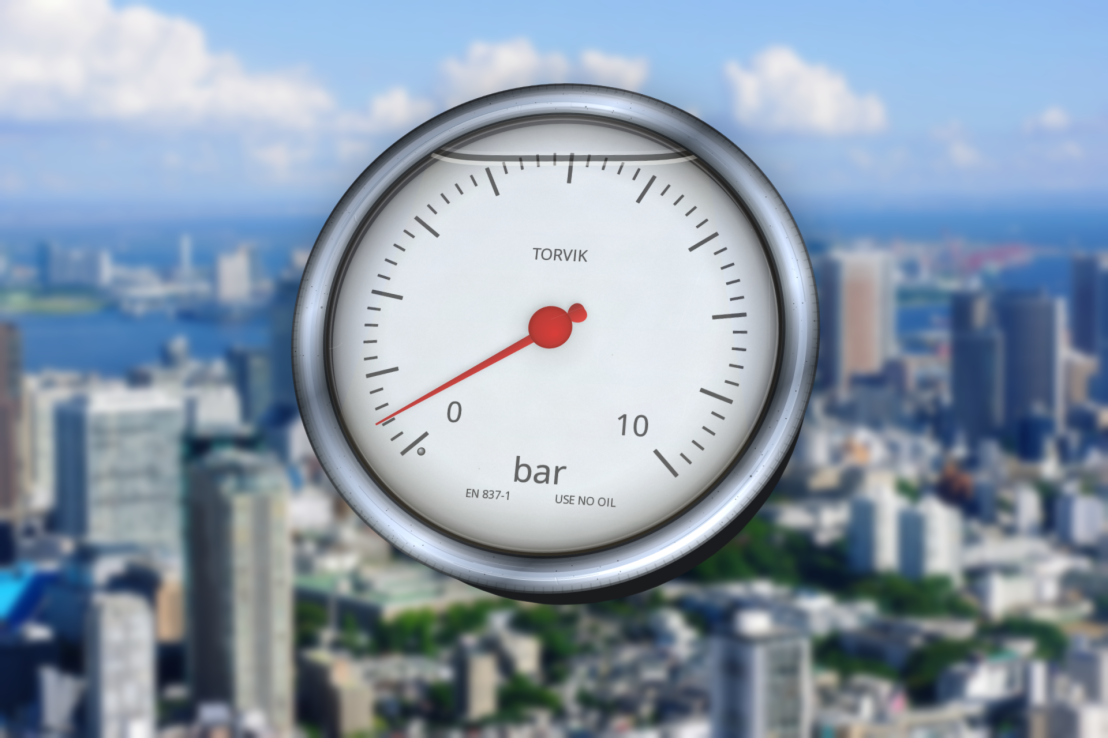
bar 0.4
